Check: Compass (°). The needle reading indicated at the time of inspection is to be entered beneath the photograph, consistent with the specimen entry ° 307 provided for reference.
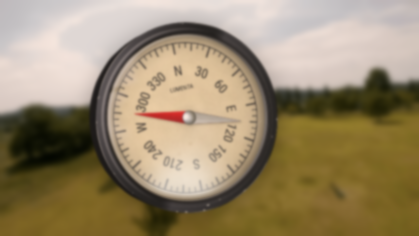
° 285
